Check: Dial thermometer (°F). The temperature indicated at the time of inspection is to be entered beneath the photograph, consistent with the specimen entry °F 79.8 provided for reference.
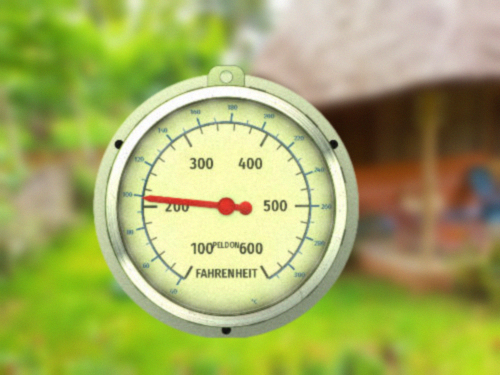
°F 210
